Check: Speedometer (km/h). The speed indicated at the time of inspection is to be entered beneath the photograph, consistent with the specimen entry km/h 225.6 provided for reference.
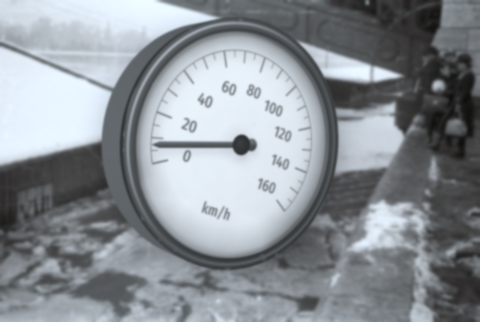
km/h 7.5
